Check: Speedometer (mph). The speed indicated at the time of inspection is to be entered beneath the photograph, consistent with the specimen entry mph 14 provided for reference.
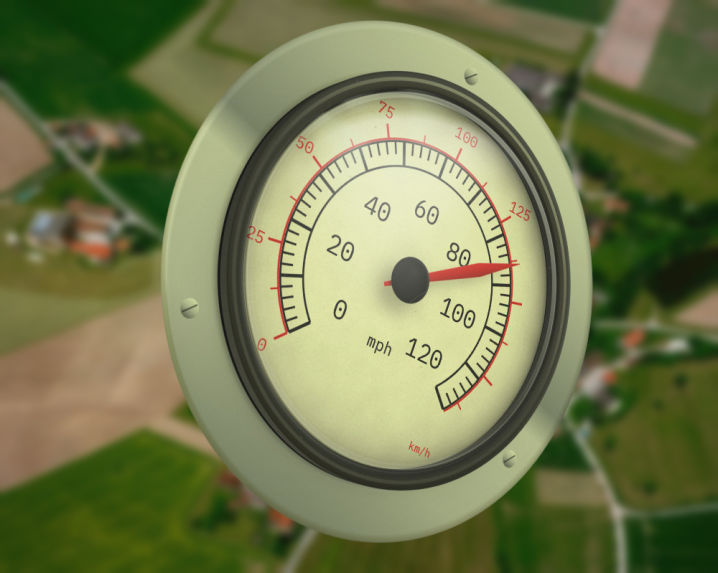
mph 86
